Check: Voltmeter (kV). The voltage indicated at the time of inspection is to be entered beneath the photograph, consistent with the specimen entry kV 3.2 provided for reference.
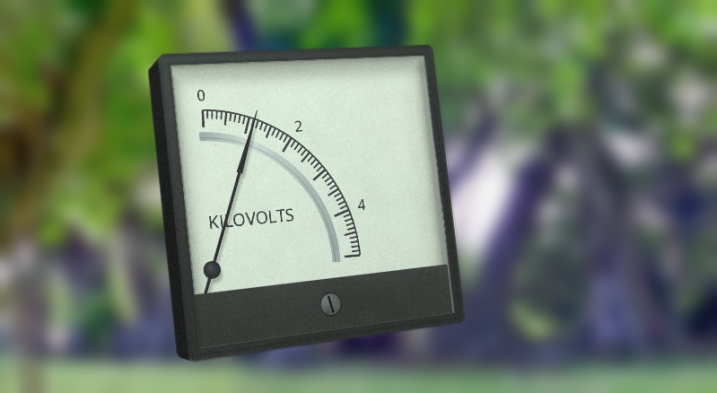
kV 1.1
